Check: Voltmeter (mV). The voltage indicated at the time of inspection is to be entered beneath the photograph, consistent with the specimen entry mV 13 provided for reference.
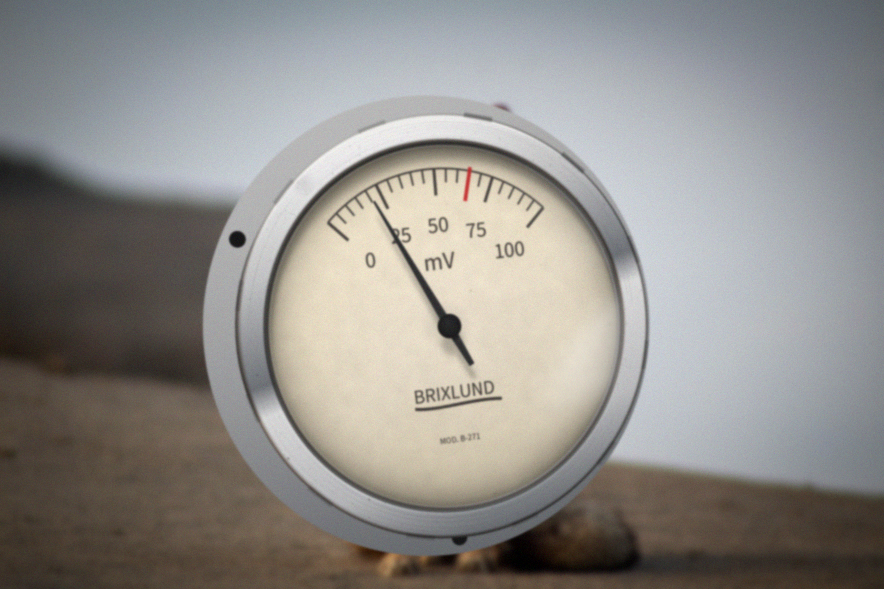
mV 20
